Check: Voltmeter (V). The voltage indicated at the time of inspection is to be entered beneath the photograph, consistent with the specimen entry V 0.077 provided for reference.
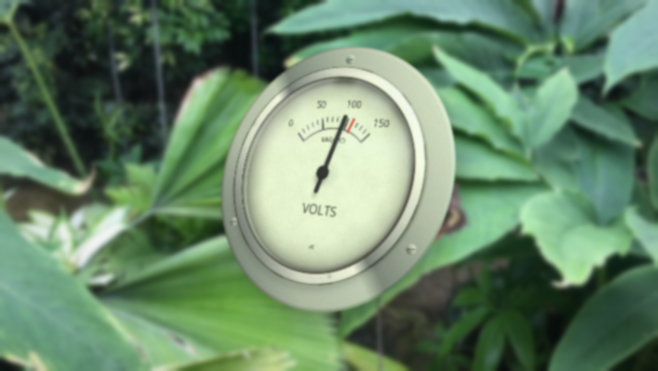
V 100
